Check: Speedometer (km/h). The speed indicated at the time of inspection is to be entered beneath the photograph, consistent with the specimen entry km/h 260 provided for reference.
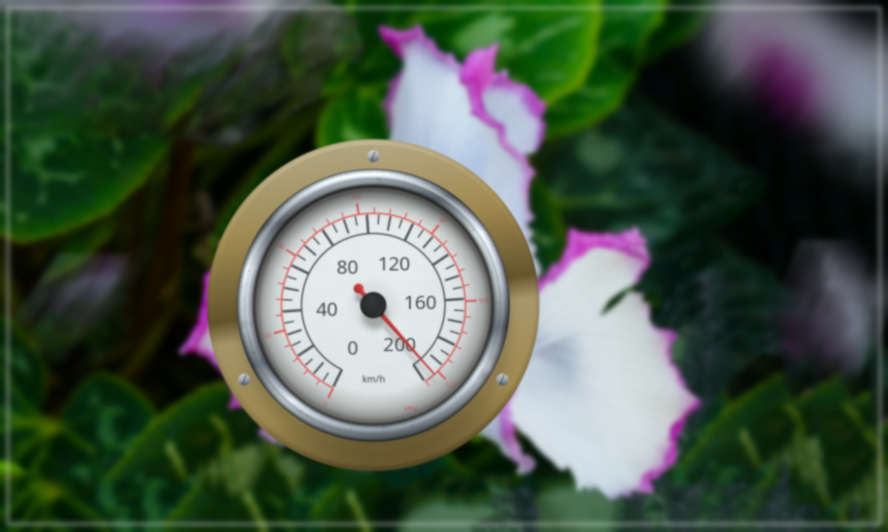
km/h 195
